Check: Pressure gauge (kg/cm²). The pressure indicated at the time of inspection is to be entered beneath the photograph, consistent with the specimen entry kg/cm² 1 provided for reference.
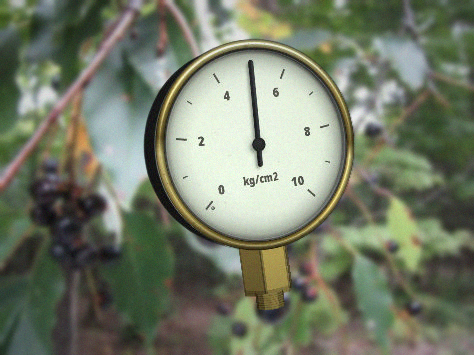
kg/cm² 5
